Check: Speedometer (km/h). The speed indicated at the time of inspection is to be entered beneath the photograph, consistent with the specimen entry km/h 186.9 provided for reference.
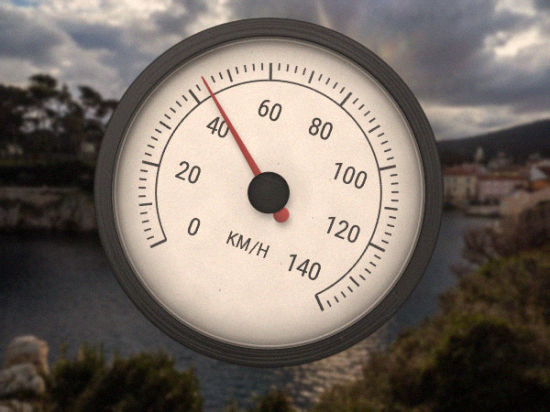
km/h 44
